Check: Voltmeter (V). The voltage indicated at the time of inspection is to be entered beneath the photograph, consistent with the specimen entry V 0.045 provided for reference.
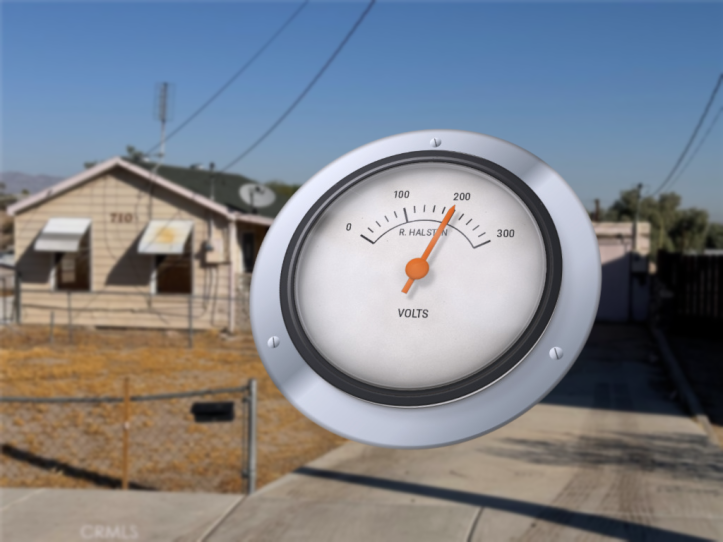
V 200
